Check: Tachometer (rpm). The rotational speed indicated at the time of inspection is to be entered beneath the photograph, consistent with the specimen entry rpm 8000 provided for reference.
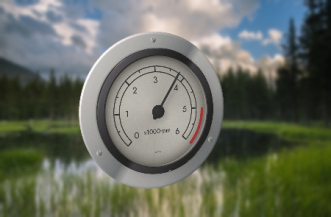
rpm 3750
